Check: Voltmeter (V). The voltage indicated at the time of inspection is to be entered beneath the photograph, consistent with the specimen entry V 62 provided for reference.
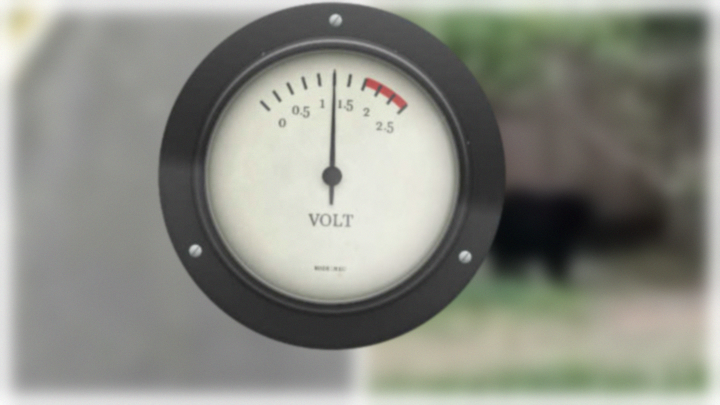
V 1.25
